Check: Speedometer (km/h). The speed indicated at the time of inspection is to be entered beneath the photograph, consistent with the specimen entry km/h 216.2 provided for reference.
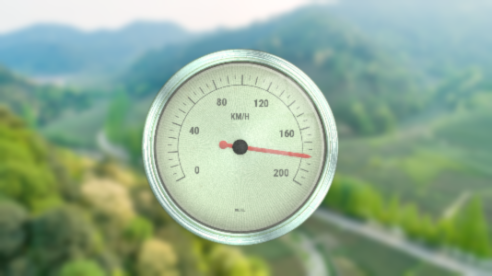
km/h 180
